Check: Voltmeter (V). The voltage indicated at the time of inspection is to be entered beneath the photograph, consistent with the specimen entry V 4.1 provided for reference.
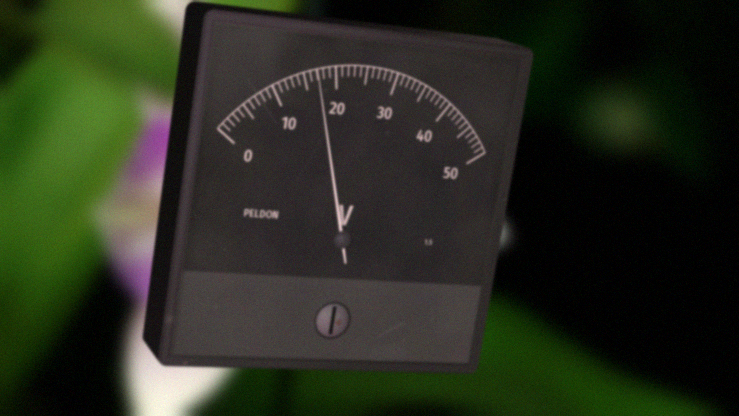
V 17
